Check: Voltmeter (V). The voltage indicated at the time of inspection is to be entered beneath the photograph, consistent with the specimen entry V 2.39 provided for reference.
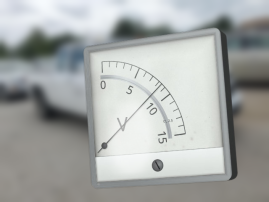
V 8.5
